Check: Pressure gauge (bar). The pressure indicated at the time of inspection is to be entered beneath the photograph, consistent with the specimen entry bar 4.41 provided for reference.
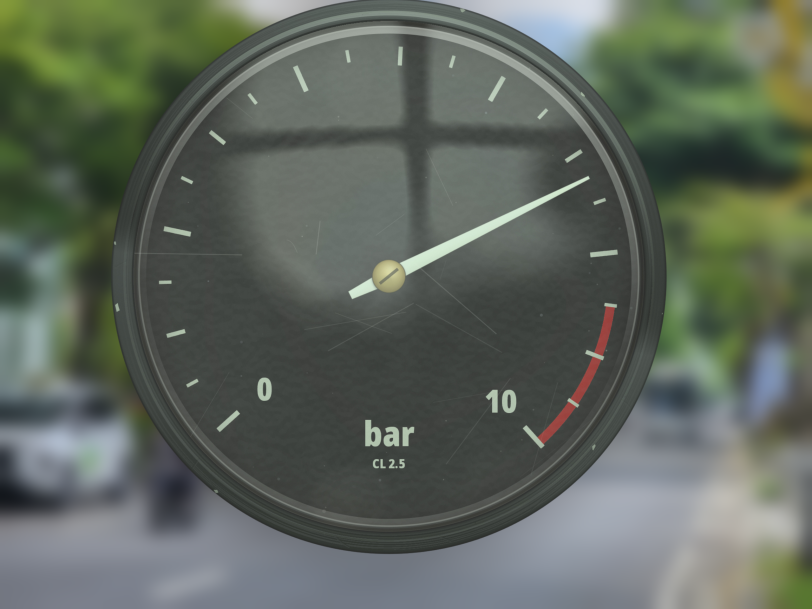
bar 7.25
